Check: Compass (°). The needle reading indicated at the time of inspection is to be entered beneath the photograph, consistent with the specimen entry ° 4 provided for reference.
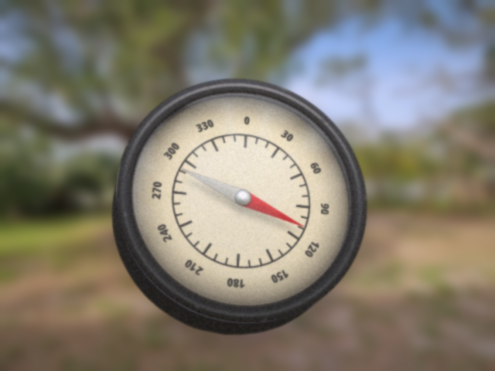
° 110
